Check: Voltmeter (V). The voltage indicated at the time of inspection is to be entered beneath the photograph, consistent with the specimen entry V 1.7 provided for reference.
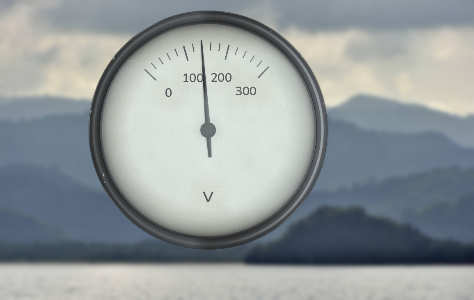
V 140
